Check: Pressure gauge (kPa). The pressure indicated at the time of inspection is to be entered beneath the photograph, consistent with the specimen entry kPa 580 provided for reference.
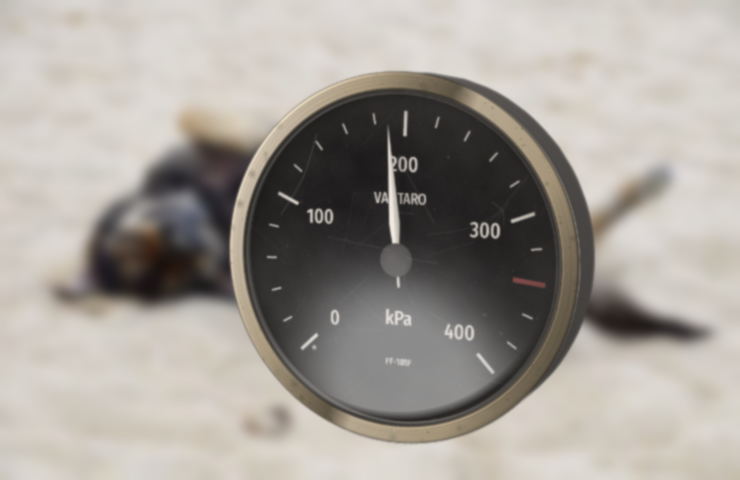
kPa 190
